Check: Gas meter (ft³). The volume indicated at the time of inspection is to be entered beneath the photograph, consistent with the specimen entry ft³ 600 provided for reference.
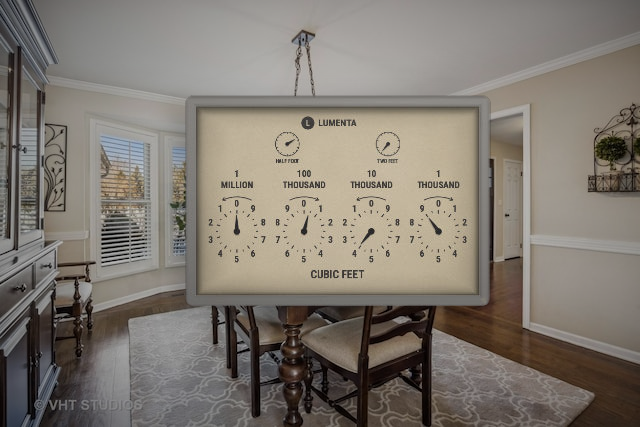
ft³ 3900
